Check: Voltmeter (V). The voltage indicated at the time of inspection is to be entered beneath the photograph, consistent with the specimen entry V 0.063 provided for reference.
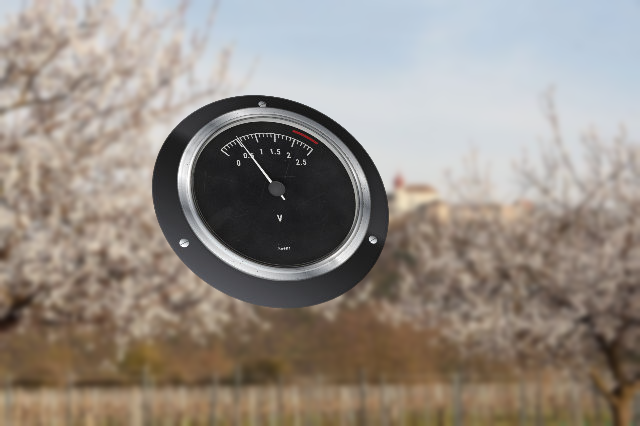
V 0.5
